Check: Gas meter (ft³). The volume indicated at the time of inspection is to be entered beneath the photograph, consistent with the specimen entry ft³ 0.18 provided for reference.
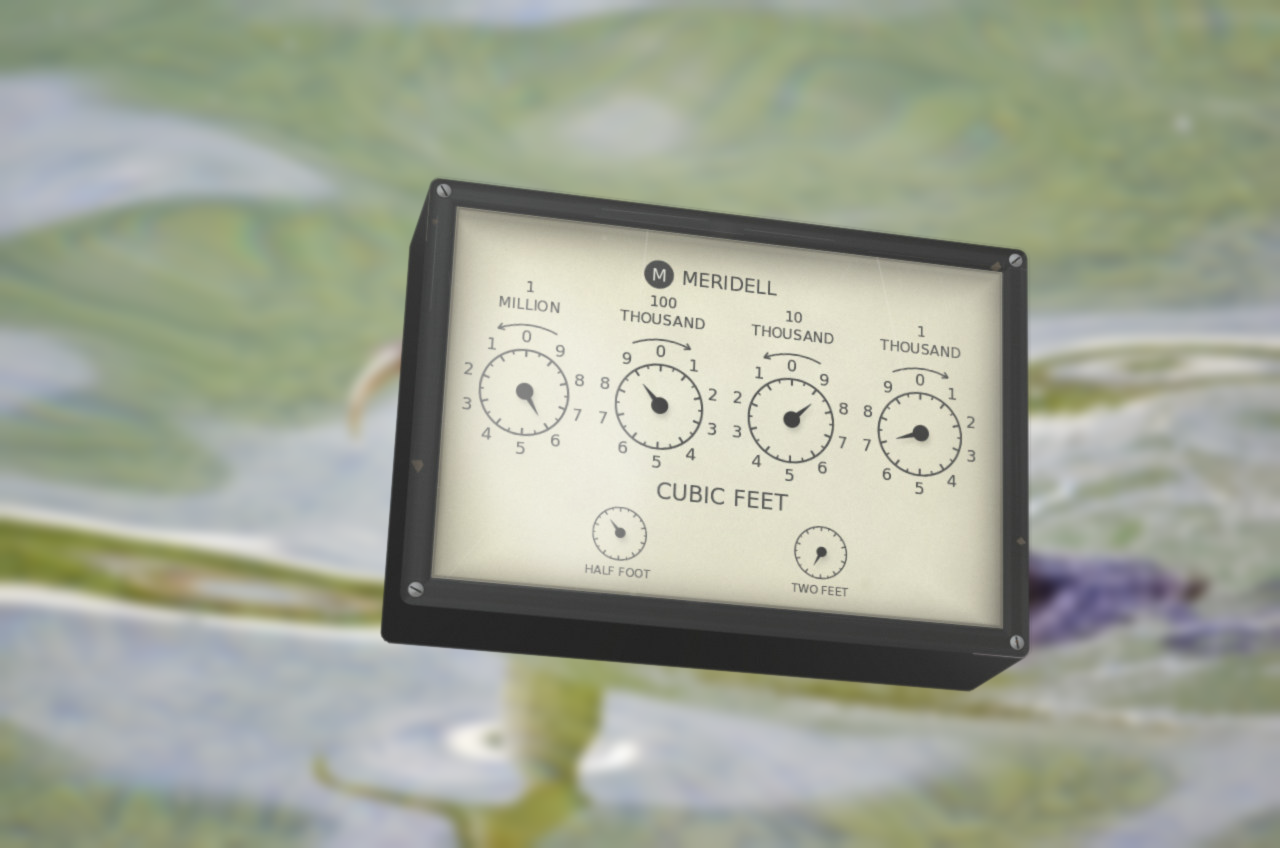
ft³ 588700
